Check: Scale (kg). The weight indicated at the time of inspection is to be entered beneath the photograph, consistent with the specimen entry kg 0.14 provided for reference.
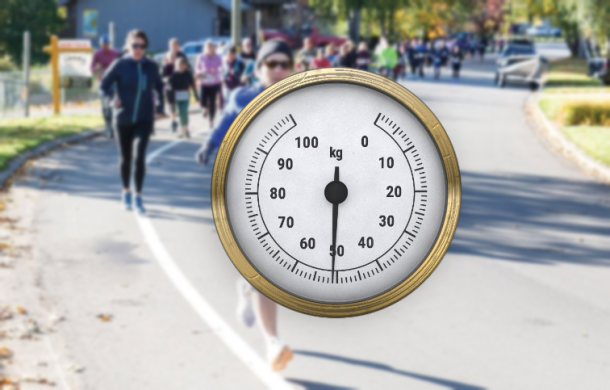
kg 51
